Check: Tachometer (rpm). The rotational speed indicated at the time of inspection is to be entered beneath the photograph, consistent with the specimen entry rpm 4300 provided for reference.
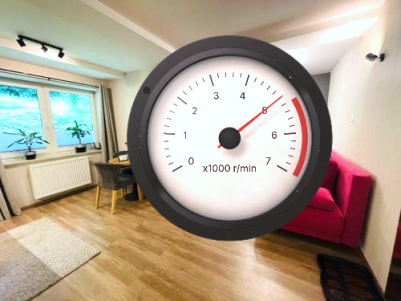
rpm 5000
